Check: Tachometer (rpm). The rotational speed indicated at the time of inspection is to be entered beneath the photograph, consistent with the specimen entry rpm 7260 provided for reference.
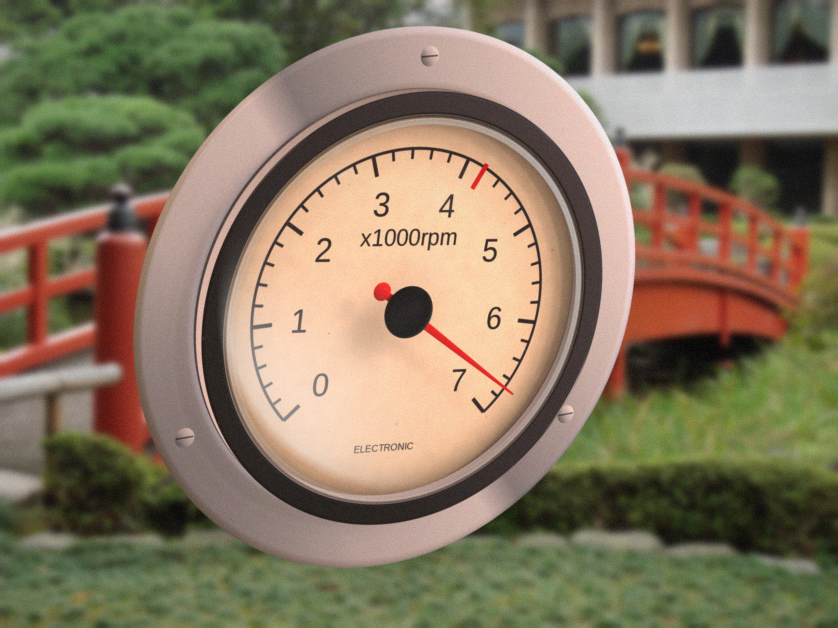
rpm 6700
